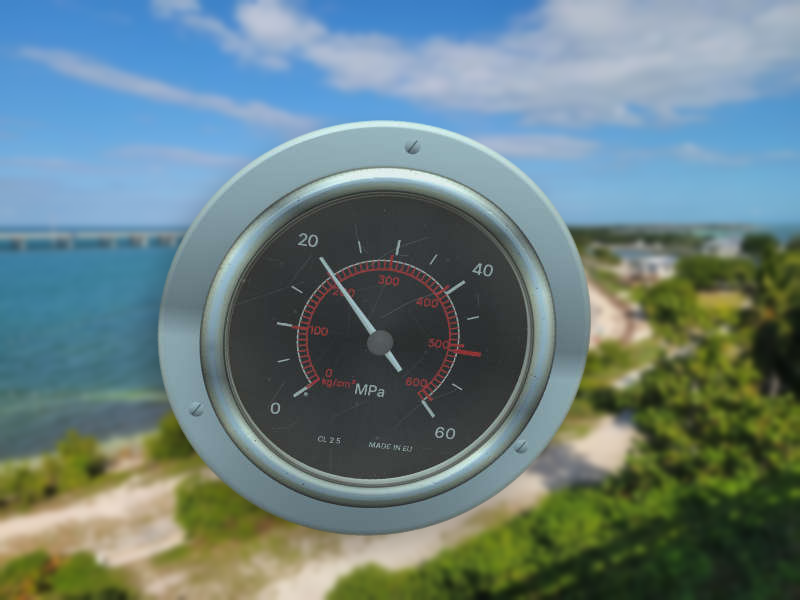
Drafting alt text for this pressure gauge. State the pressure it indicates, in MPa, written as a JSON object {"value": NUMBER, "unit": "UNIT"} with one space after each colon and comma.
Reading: {"value": 20, "unit": "MPa"}
